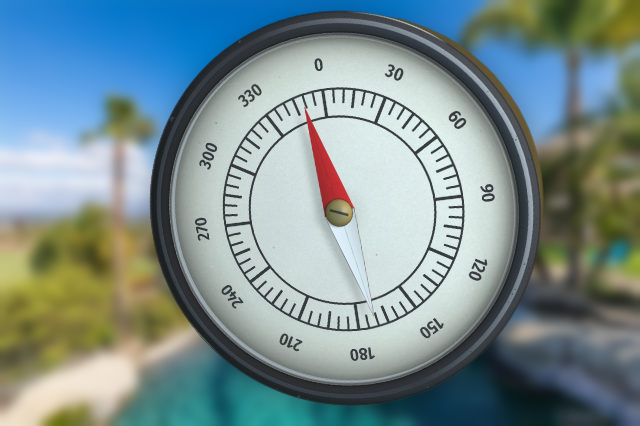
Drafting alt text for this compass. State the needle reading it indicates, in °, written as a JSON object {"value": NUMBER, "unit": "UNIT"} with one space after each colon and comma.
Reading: {"value": 350, "unit": "°"}
